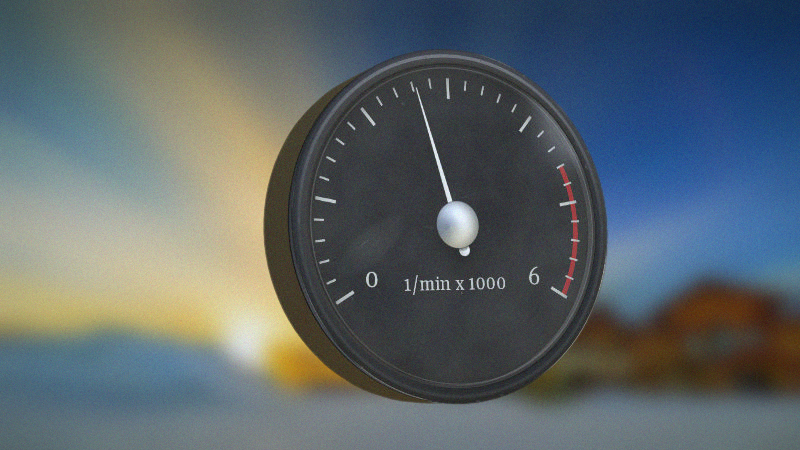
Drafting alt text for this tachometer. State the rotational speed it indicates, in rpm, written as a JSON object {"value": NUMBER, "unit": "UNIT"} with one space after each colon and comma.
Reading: {"value": 2600, "unit": "rpm"}
